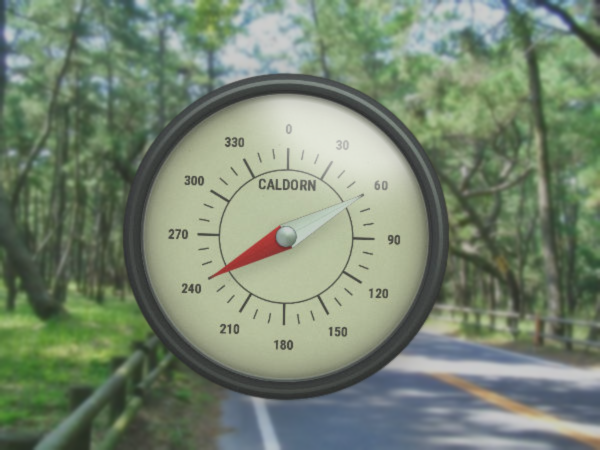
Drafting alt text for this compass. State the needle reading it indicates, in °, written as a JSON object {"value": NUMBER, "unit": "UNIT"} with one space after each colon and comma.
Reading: {"value": 240, "unit": "°"}
